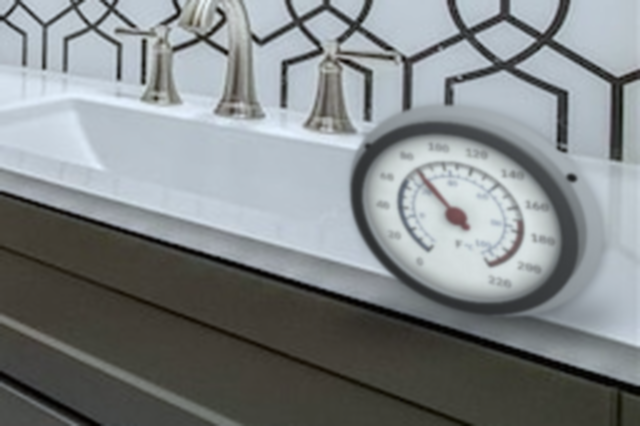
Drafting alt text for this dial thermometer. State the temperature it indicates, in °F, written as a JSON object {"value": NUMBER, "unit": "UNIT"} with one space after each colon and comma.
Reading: {"value": 80, "unit": "°F"}
